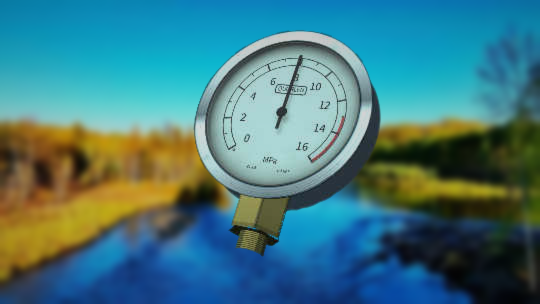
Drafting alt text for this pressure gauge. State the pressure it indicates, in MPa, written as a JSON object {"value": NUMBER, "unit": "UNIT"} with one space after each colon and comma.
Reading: {"value": 8, "unit": "MPa"}
